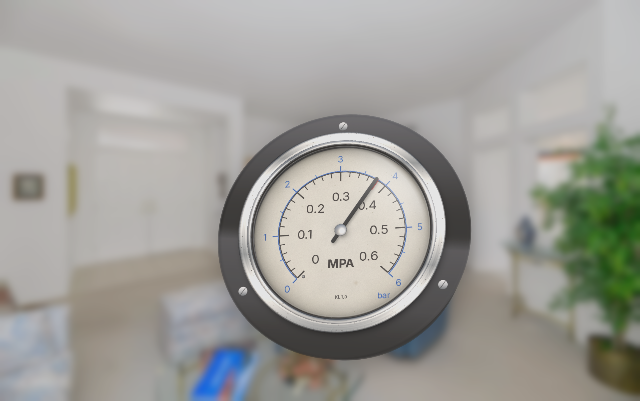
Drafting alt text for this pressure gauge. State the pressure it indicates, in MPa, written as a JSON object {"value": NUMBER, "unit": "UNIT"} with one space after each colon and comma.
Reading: {"value": 0.38, "unit": "MPa"}
